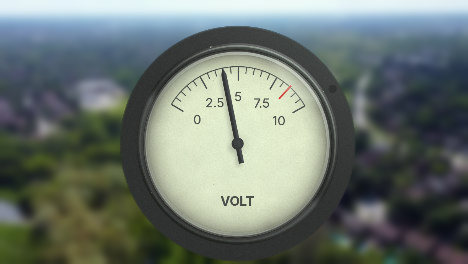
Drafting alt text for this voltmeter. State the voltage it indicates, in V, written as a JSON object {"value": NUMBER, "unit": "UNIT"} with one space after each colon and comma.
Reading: {"value": 4, "unit": "V"}
